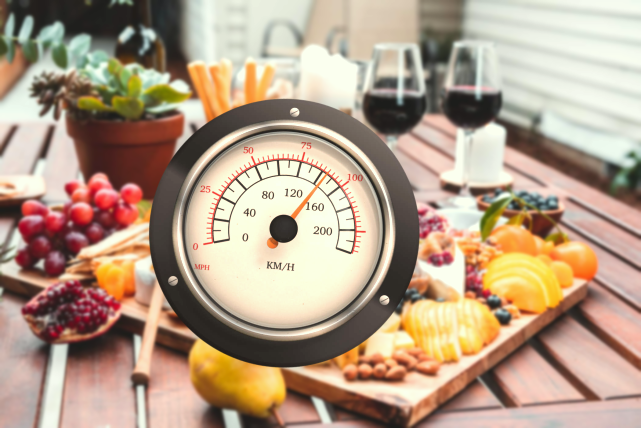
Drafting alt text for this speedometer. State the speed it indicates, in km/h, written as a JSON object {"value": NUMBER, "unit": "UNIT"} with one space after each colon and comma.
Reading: {"value": 145, "unit": "km/h"}
